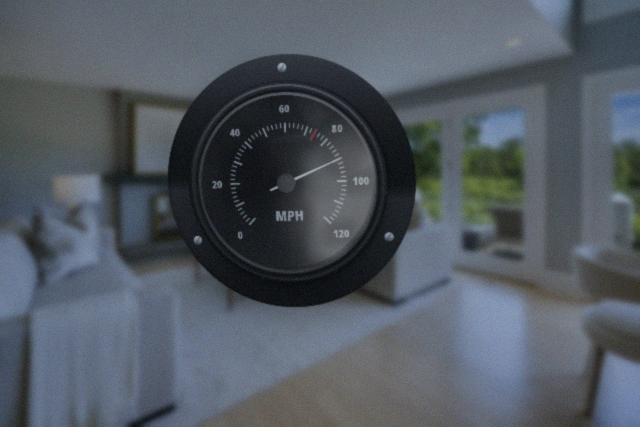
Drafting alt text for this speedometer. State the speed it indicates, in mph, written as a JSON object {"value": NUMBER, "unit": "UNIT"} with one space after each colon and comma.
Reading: {"value": 90, "unit": "mph"}
